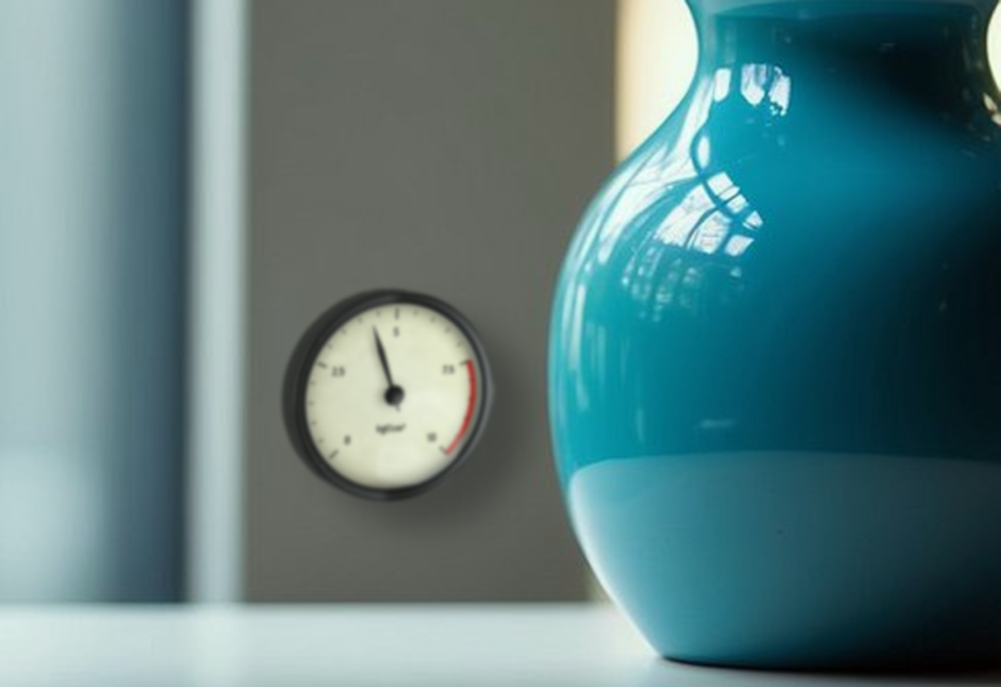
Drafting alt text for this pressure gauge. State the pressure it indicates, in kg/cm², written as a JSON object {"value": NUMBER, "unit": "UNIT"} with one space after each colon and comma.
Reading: {"value": 4.25, "unit": "kg/cm²"}
